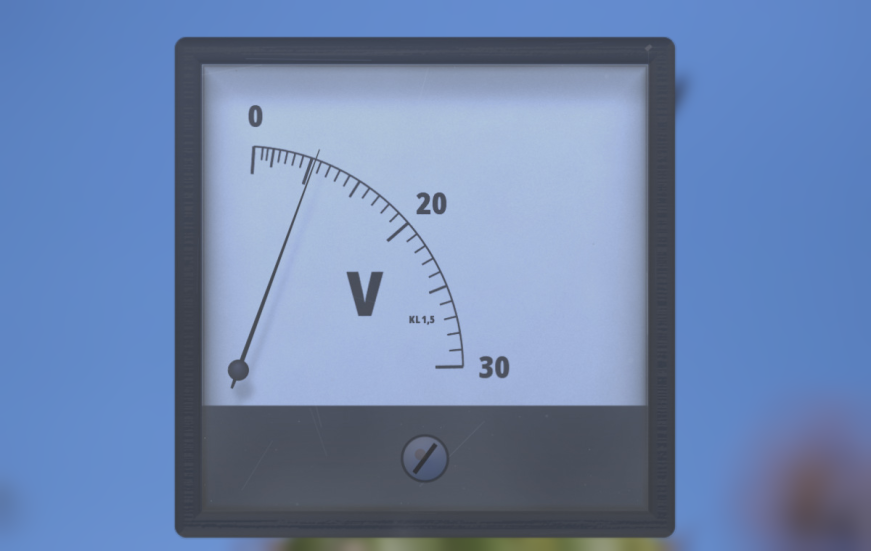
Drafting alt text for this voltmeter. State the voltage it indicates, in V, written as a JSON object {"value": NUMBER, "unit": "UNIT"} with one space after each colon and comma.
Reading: {"value": 10.5, "unit": "V"}
